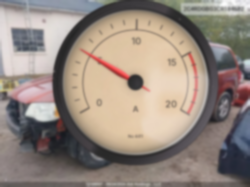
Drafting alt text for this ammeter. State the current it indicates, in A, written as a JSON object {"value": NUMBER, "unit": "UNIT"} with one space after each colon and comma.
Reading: {"value": 5, "unit": "A"}
